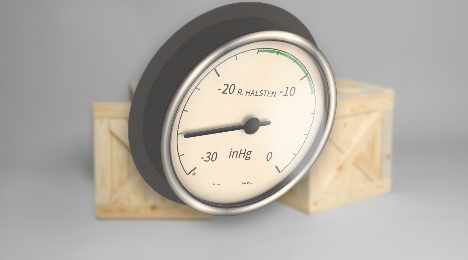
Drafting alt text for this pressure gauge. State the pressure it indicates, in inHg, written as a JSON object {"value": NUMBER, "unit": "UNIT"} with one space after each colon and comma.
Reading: {"value": -26, "unit": "inHg"}
